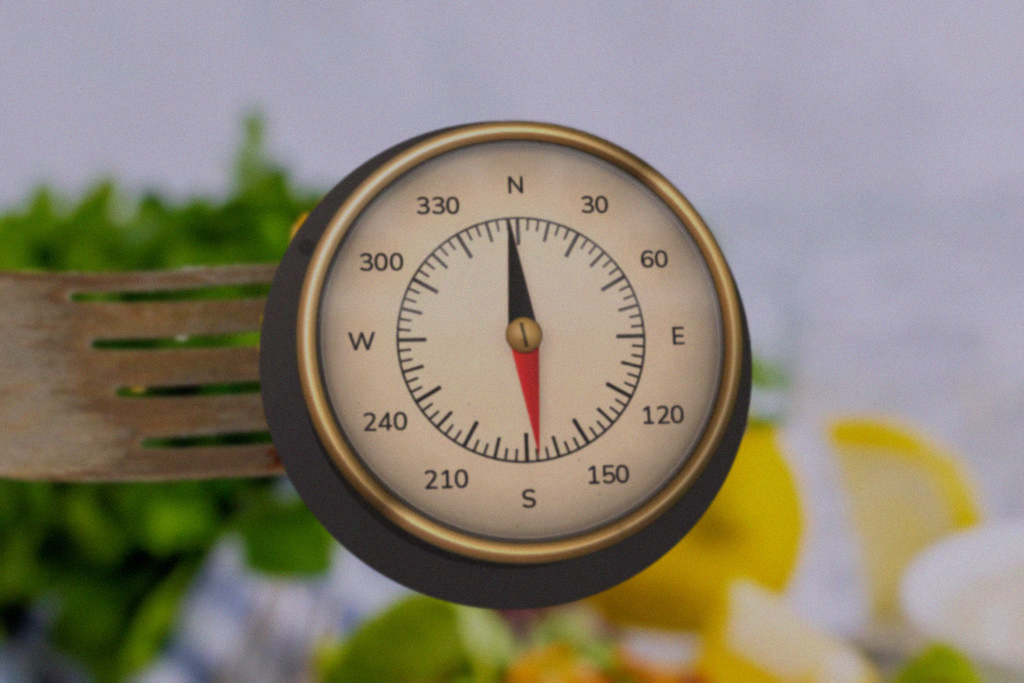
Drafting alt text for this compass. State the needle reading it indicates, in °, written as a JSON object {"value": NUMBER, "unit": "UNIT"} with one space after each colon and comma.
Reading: {"value": 175, "unit": "°"}
